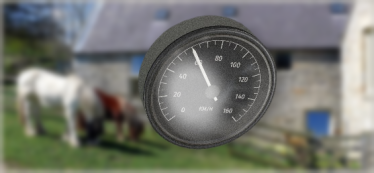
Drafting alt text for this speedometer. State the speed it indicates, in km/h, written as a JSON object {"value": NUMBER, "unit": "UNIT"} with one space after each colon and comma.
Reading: {"value": 60, "unit": "km/h"}
